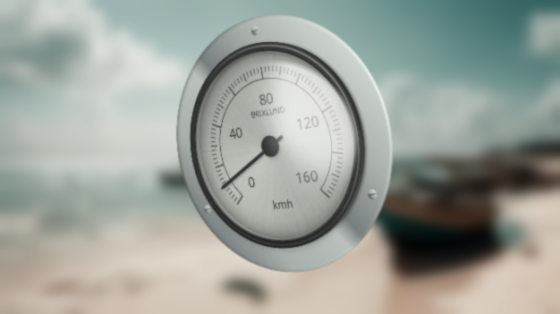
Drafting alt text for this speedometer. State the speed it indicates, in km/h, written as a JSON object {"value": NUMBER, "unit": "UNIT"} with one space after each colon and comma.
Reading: {"value": 10, "unit": "km/h"}
